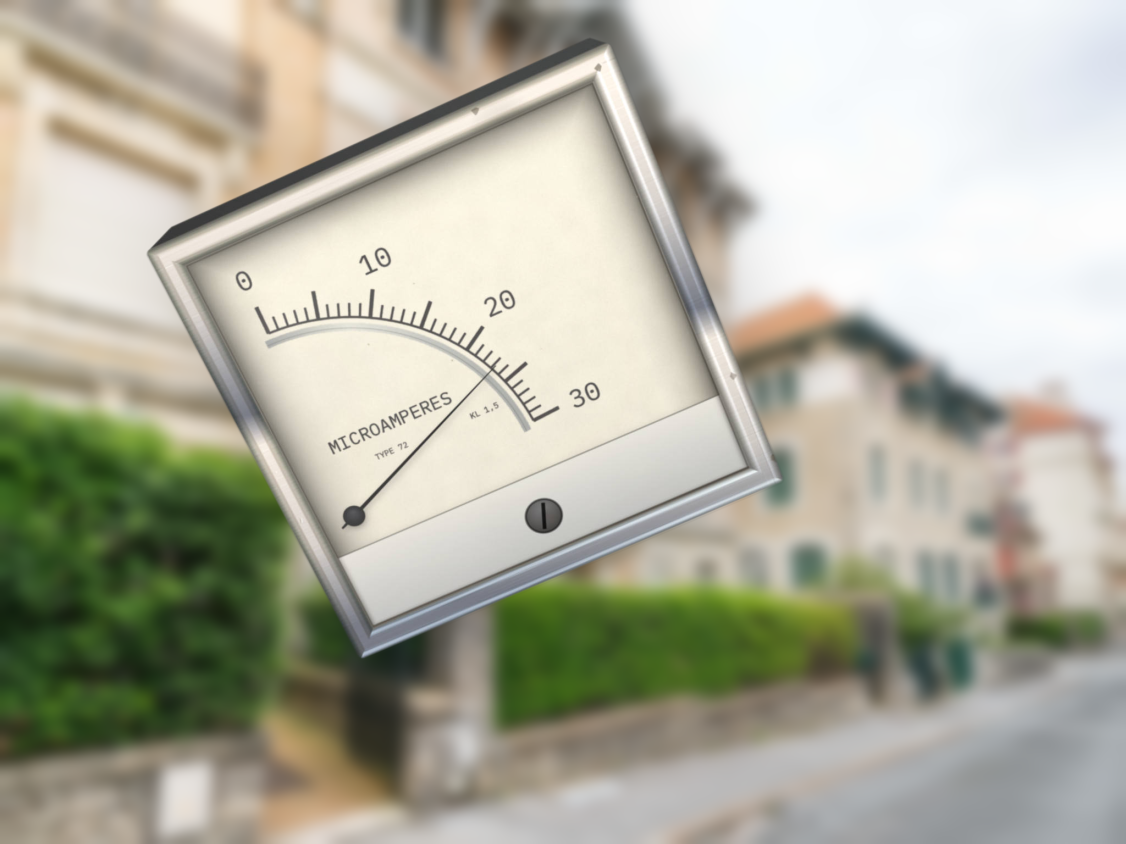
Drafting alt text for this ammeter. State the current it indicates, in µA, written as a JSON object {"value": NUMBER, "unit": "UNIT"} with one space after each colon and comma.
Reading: {"value": 23, "unit": "µA"}
